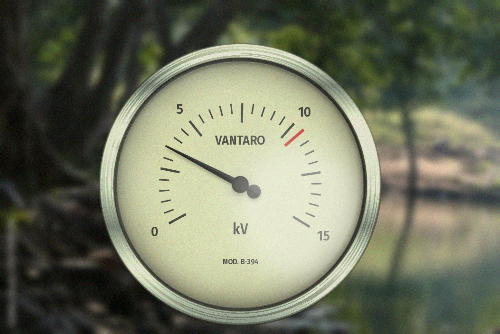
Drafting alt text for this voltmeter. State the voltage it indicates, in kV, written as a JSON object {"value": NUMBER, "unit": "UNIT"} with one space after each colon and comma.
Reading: {"value": 3.5, "unit": "kV"}
